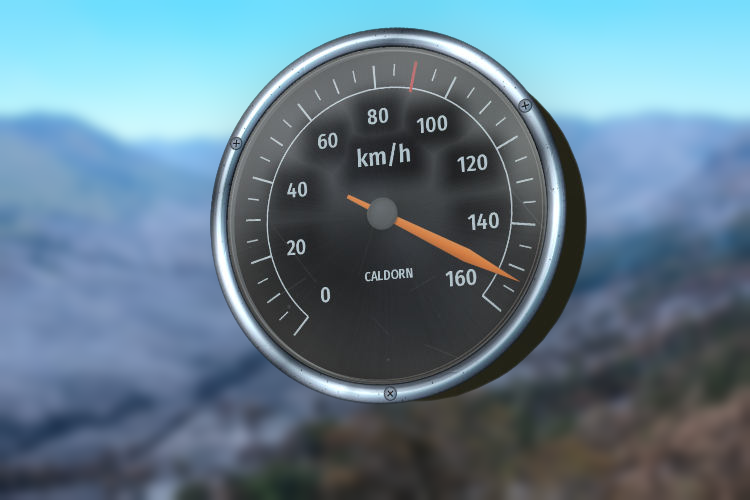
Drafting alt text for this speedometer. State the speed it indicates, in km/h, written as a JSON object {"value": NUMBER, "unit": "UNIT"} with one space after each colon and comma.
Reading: {"value": 152.5, "unit": "km/h"}
